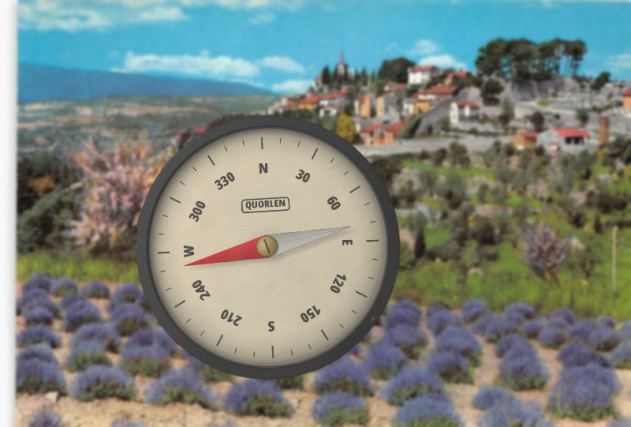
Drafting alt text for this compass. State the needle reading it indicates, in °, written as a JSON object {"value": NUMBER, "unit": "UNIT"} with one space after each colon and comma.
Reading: {"value": 260, "unit": "°"}
